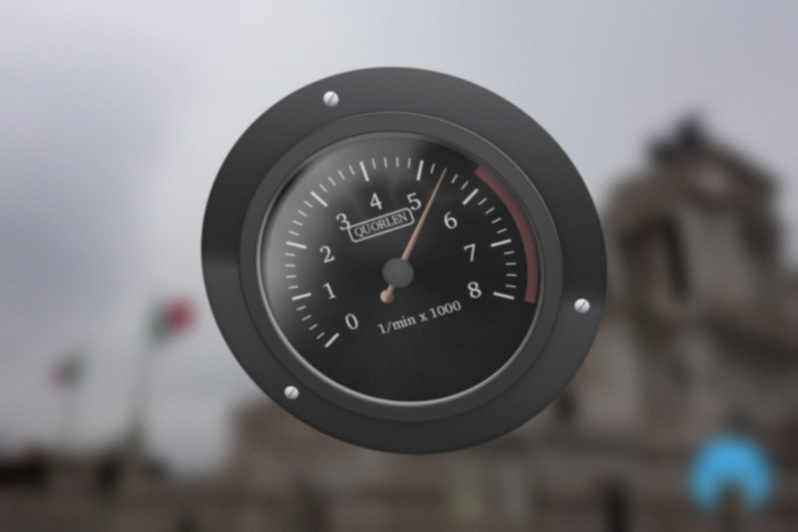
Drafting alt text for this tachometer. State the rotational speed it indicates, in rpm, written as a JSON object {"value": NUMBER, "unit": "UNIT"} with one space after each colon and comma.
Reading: {"value": 5400, "unit": "rpm"}
